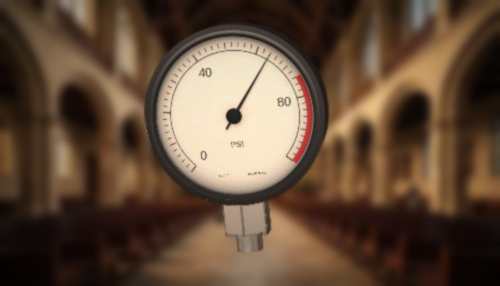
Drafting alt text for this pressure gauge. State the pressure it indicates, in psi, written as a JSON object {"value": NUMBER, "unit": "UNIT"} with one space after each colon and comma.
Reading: {"value": 64, "unit": "psi"}
